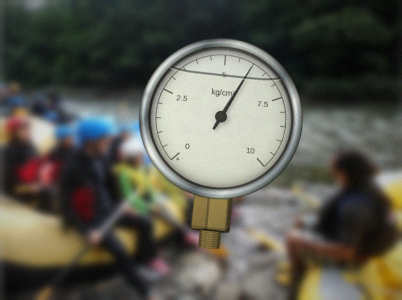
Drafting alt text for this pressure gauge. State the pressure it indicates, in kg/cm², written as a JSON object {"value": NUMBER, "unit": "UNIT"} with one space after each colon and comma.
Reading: {"value": 6, "unit": "kg/cm²"}
